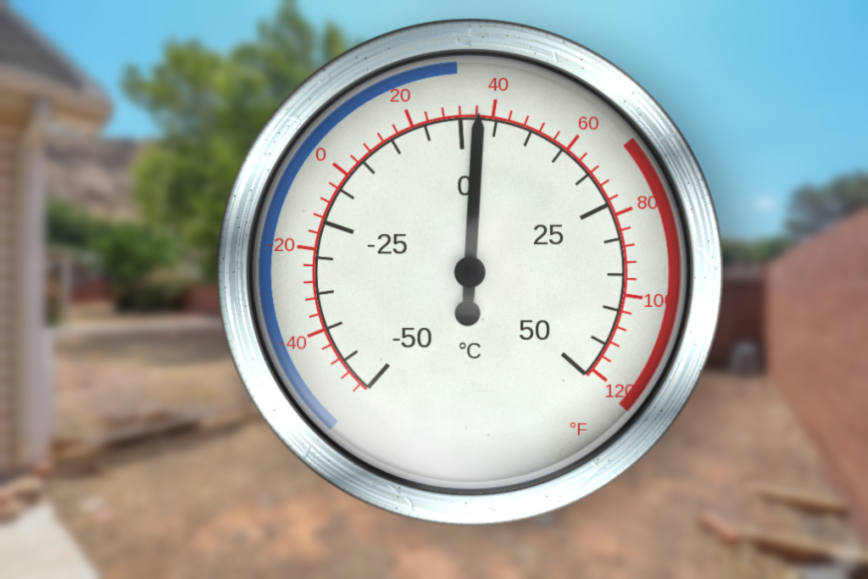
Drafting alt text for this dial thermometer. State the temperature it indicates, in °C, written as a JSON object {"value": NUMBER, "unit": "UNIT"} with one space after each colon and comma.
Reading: {"value": 2.5, "unit": "°C"}
